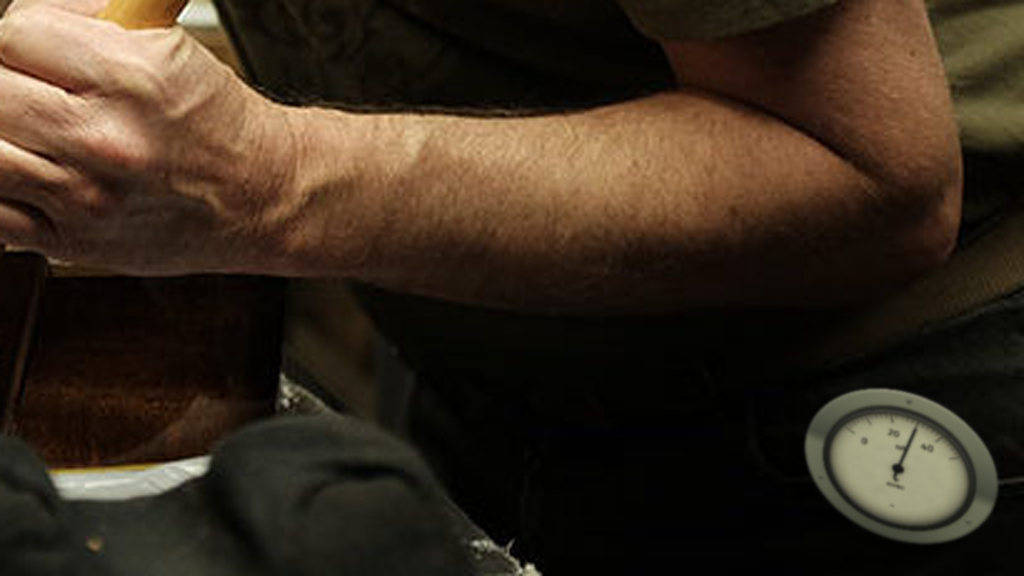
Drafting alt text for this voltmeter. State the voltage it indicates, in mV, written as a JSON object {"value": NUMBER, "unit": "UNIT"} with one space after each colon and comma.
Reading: {"value": 30, "unit": "mV"}
